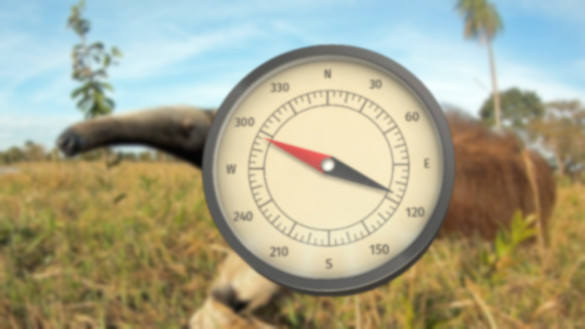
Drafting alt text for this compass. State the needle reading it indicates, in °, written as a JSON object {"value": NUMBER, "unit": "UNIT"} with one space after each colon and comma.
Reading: {"value": 295, "unit": "°"}
